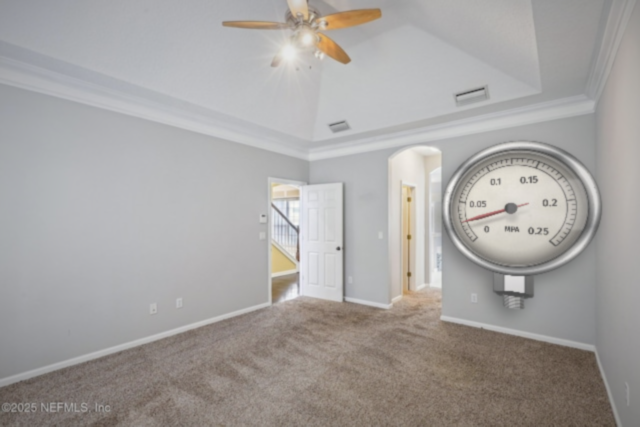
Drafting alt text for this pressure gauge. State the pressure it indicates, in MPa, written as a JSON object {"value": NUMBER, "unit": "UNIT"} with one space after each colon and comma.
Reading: {"value": 0.025, "unit": "MPa"}
